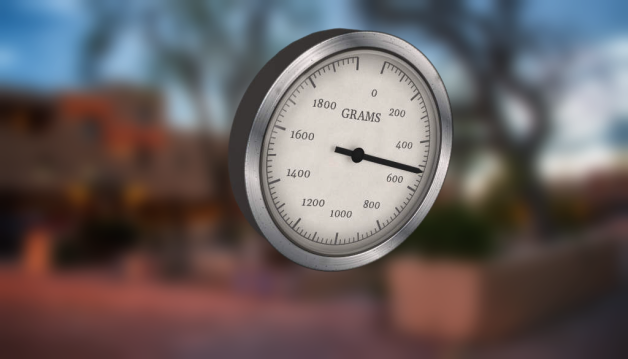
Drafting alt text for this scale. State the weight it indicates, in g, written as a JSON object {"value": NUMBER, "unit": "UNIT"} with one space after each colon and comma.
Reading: {"value": 520, "unit": "g"}
